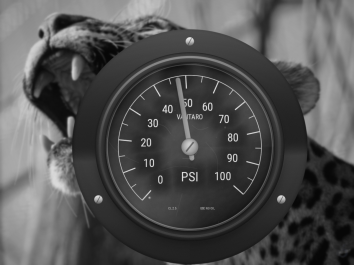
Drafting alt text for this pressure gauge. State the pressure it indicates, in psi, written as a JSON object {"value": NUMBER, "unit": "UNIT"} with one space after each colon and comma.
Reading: {"value": 47.5, "unit": "psi"}
